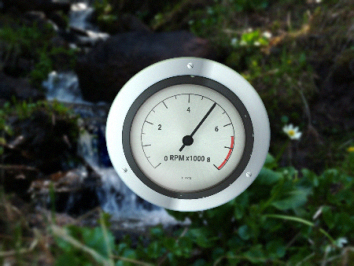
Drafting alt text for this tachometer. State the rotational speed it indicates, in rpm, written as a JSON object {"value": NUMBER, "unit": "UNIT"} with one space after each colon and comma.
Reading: {"value": 5000, "unit": "rpm"}
